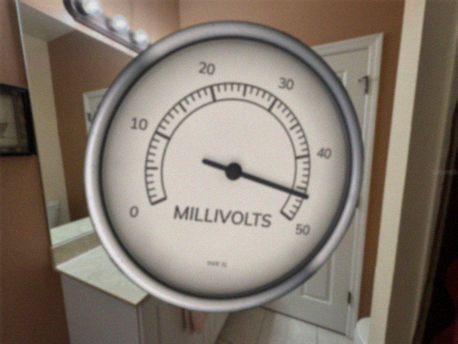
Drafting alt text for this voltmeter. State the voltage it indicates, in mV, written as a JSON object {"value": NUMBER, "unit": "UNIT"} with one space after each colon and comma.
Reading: {"value": 46, "unit": "mV"}
